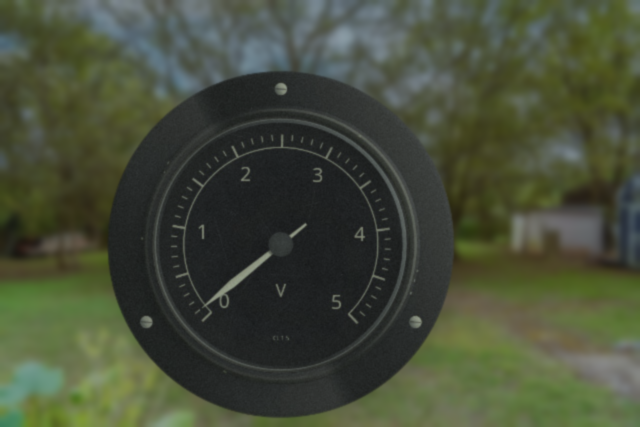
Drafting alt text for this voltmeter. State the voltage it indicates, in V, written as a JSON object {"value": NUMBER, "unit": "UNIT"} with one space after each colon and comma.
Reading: {"value": 0.1, "unit": "V"}
